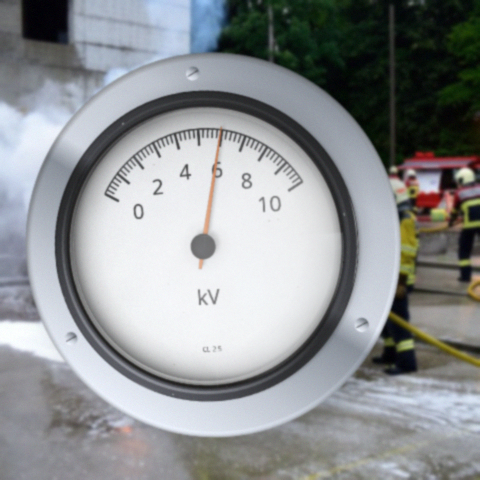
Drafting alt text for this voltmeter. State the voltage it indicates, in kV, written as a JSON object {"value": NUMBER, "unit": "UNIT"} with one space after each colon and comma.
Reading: {"value": 6, "unit": "kV"}
